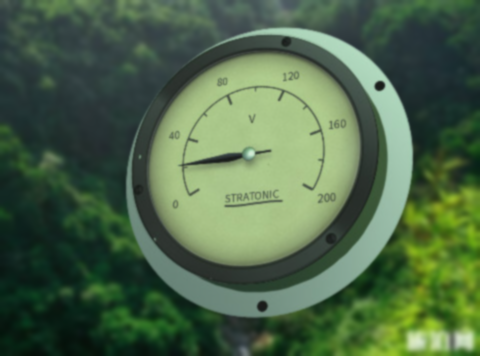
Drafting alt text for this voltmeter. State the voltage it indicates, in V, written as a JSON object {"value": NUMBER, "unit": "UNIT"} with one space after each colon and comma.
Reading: {"value": 20, "unit": "V"}
